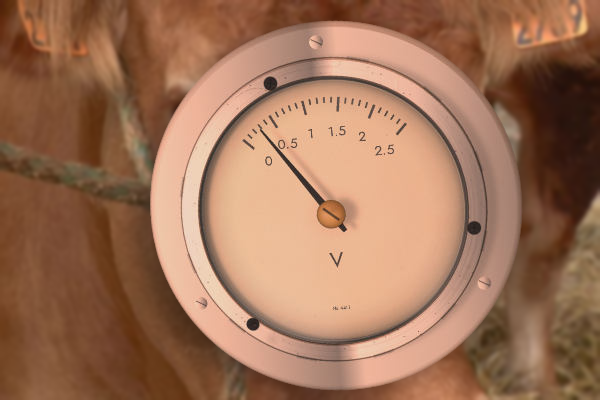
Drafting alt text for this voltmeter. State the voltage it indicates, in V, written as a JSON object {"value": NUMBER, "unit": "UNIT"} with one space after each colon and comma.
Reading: {"value": 0.3, "unit": "V"}
